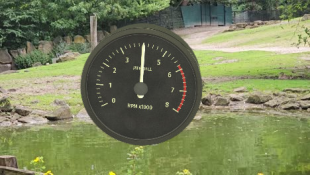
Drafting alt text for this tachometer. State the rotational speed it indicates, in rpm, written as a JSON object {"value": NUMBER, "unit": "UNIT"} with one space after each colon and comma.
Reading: {"value": 4000, "unit": "rpm"}
